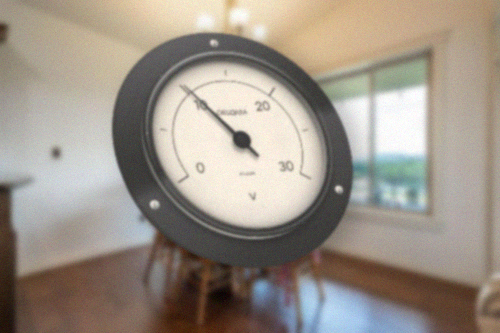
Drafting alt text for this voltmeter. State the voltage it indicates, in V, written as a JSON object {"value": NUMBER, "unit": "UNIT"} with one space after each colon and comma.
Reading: {"value": 10, "unit": "V"}
